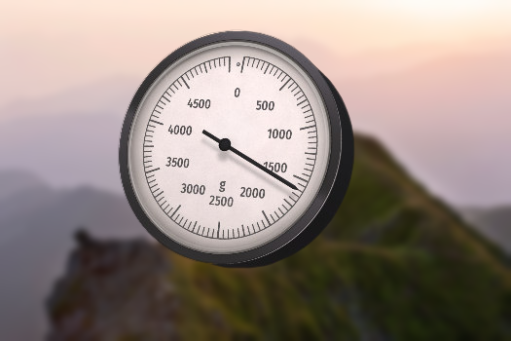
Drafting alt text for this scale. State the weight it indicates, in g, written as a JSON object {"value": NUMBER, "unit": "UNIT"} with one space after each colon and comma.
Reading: {"value": 1600, "unit": "g"}
